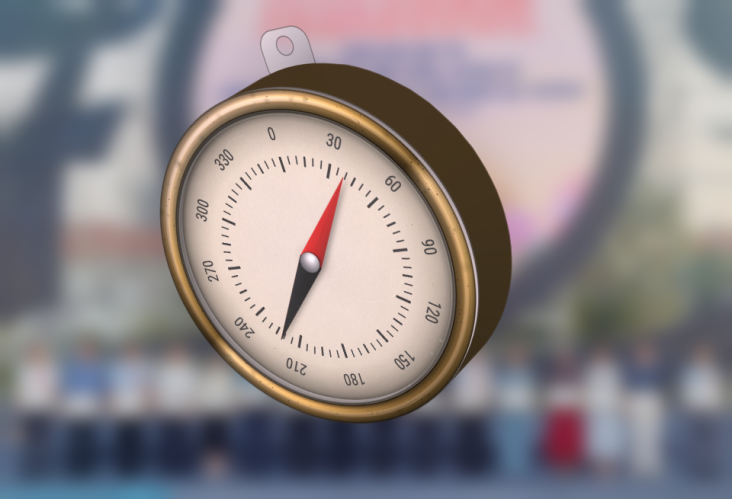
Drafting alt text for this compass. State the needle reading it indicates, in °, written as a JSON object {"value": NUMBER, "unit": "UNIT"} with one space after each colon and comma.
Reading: {"value": 40, "unit": "°"}
